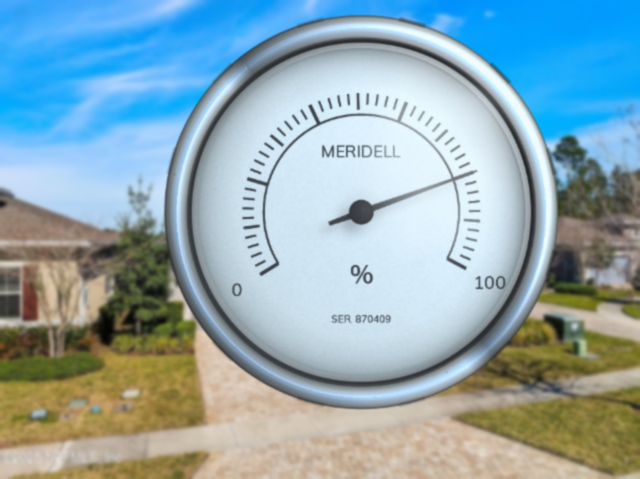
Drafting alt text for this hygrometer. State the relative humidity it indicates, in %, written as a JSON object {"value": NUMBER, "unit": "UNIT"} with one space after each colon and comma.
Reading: {"value": 80, "unit": "%"}
